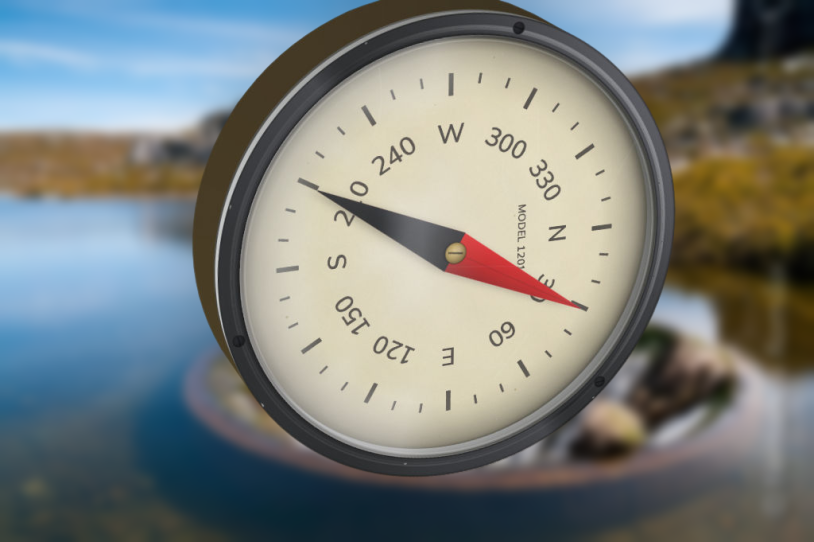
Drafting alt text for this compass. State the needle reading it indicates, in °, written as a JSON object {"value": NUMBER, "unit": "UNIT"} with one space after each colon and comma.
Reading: {"value": 30, "unit": "°"}
